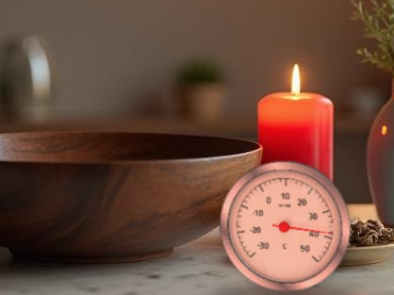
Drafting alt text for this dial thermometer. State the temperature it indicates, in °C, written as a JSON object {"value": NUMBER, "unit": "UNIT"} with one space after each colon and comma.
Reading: {"value": 38, "unit": "°C"}
